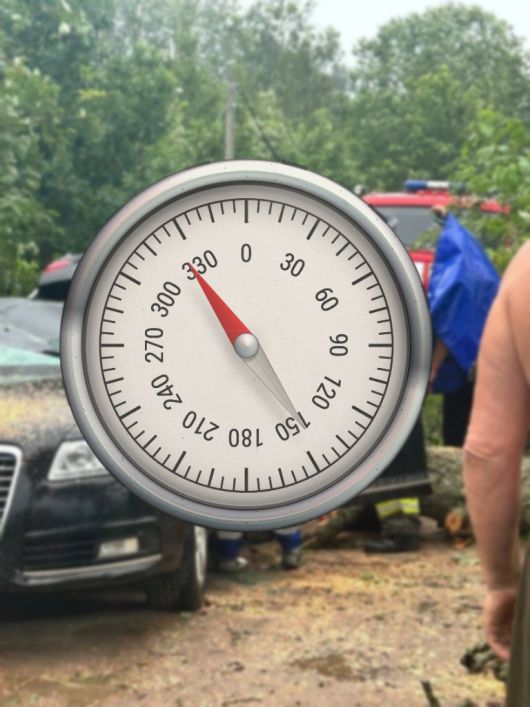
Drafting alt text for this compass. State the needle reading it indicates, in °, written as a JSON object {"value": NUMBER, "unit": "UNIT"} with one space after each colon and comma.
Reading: {"value": 325, "unit": "°"}
